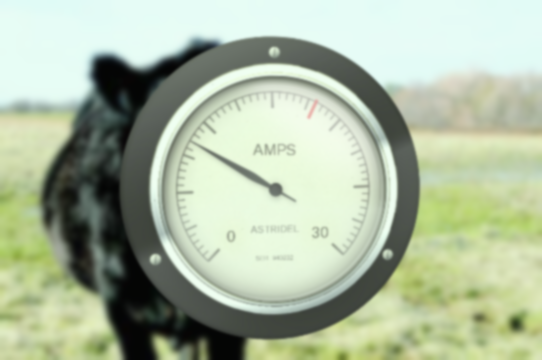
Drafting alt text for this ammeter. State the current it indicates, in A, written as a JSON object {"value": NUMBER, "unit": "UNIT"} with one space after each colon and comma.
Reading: {"value": 8.5, "unit": "A"}
